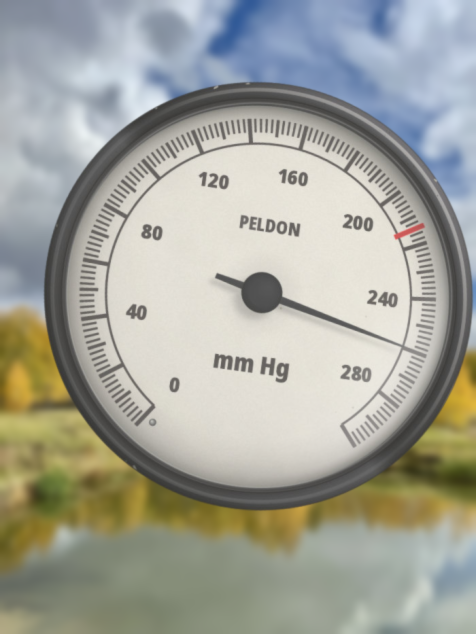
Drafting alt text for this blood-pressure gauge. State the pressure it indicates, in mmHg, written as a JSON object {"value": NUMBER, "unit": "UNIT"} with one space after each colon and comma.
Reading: {"value": 260, "unit": "mmHg"}
